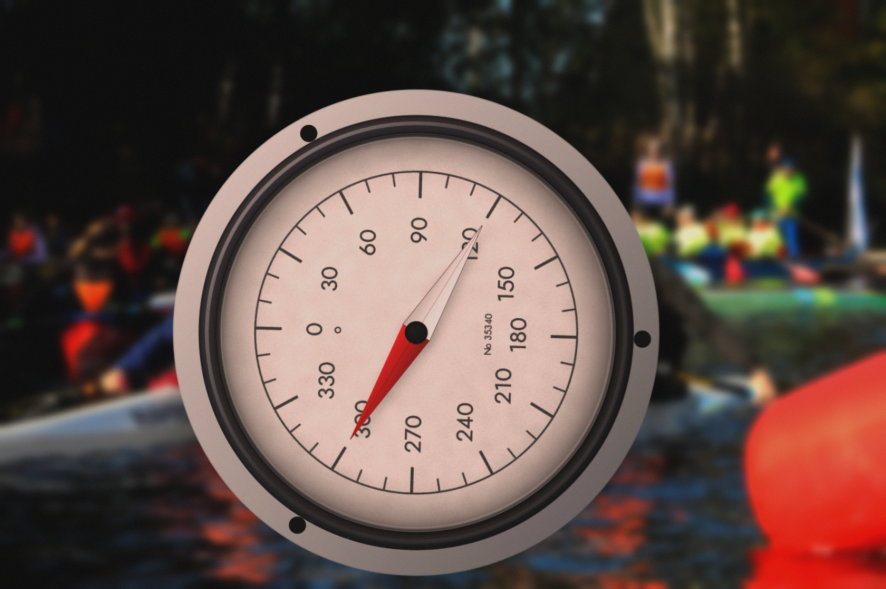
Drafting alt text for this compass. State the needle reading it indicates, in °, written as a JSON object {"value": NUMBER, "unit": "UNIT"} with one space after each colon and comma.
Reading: {"value": 300, "unit": "°"}
